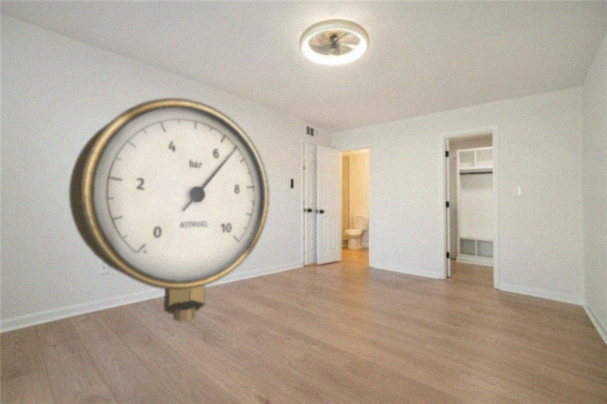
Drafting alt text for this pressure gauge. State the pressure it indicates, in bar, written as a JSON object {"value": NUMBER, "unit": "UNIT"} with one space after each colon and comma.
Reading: {"value": 6.5, "unit": "bar"}
